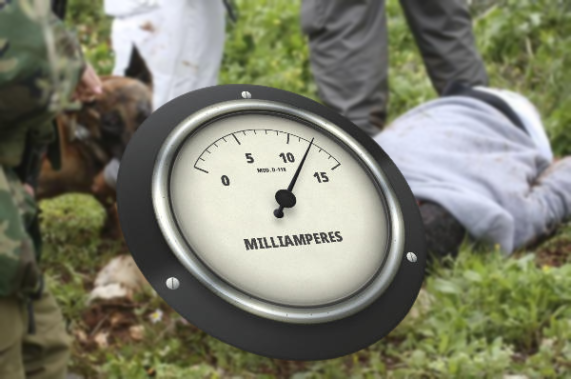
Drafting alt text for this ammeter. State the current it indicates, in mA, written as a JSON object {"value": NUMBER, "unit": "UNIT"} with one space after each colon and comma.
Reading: {"value": 12, "unit": "mA"}
